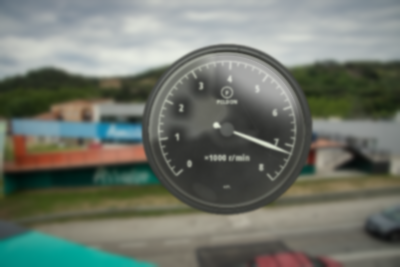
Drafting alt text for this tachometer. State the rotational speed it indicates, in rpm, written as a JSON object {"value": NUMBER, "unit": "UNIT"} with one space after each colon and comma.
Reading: {"value": 7200, "unit": "rpm"}
